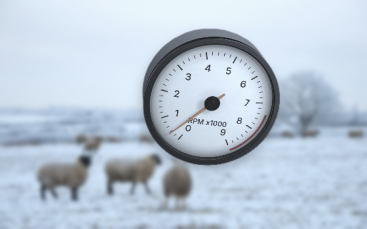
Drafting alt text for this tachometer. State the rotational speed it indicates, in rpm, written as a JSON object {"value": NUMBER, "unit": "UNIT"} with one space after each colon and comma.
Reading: {"value": 400, "unit": "rpm"}
